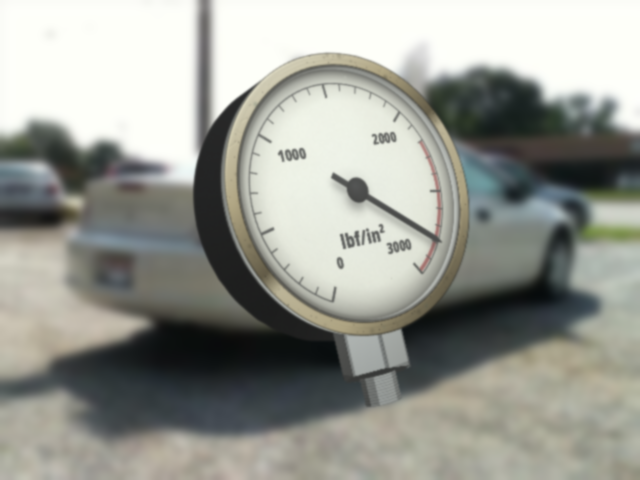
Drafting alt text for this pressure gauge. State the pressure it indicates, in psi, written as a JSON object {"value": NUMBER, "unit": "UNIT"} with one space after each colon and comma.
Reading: {"value": 2800, "unit": "psi"}
